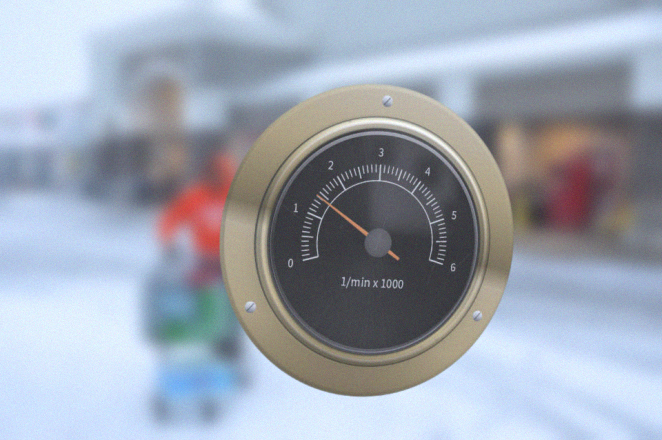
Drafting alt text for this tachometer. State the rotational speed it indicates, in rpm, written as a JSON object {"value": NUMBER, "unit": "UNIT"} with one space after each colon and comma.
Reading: {"value": 1400, "unit": "rpm"}
